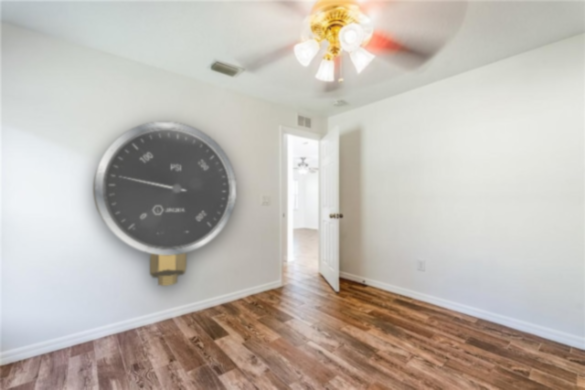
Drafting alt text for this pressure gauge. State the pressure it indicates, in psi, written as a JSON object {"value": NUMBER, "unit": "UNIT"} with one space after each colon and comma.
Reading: {"value": 60, "unit": "psi"}
